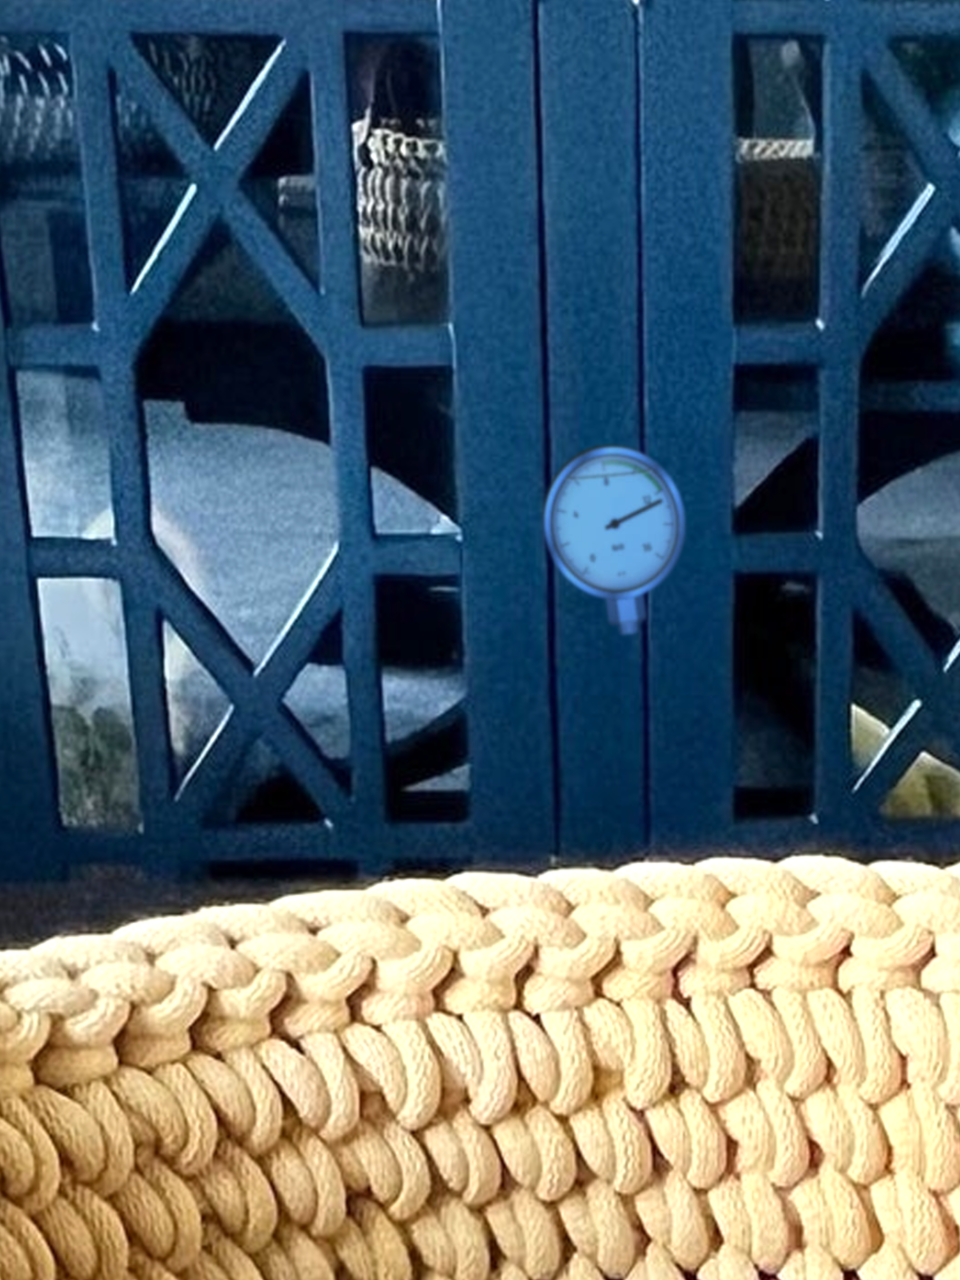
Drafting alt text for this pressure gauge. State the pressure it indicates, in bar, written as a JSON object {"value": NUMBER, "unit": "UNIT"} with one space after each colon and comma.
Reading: {"value": 12.5, "unit": "bar"}
